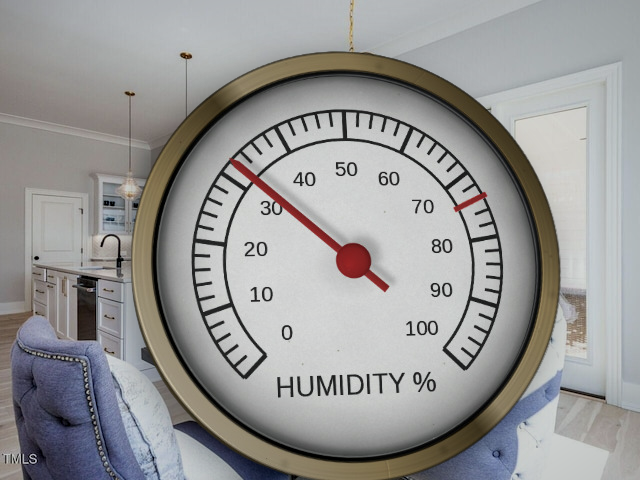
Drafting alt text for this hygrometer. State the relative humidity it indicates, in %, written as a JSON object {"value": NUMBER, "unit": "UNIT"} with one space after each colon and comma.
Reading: {"value": 32, "unit": "%"}
